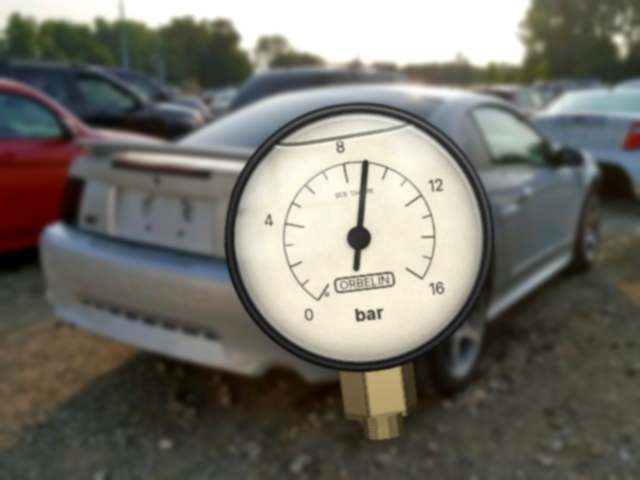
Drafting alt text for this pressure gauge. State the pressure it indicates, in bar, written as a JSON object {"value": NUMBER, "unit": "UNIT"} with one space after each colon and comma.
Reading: {"value": 9, "unit": "bar"}
